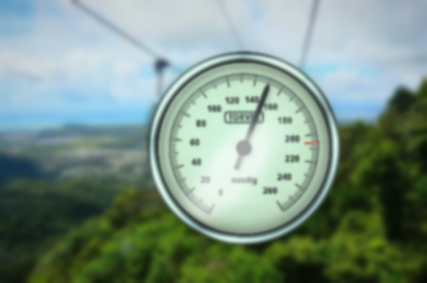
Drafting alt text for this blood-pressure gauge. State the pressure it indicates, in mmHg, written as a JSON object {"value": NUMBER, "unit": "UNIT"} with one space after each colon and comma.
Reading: {"value": 150, "unit": "mmHg"}
